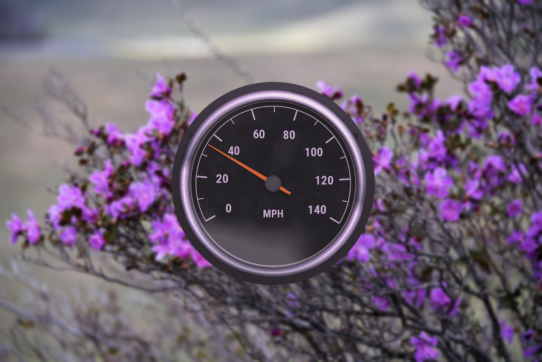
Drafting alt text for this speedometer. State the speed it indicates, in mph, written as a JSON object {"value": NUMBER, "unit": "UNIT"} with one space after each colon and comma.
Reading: {"value": 35, "unit": "mph"}
